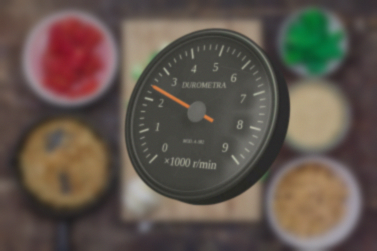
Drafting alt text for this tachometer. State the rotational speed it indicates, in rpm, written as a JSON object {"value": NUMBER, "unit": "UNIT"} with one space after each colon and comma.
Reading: {"value": 2400, "unit": "rpm"}
